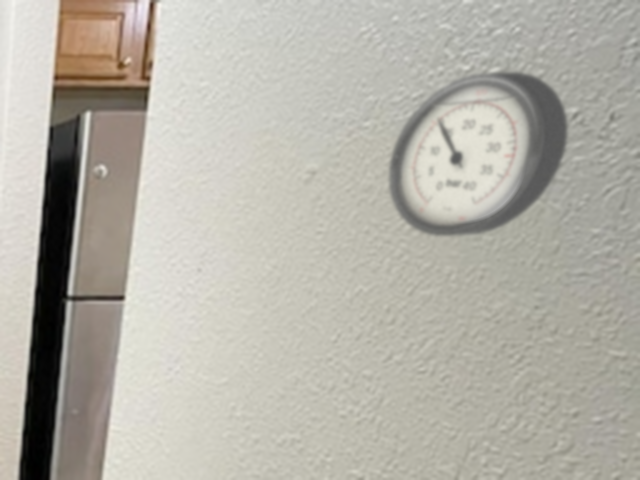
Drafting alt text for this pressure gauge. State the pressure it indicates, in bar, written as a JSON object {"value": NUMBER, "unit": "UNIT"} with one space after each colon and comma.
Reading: {"value": 15, "unit": "bar"}
